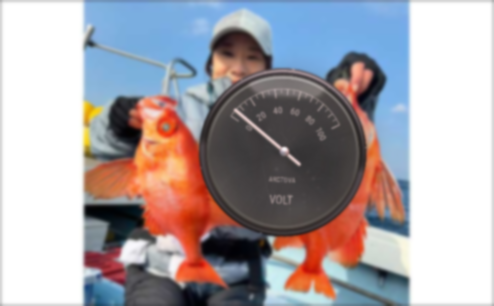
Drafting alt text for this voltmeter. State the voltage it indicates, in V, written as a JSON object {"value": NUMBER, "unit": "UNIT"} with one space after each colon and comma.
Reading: {"value": 5, "unit": "V"}
